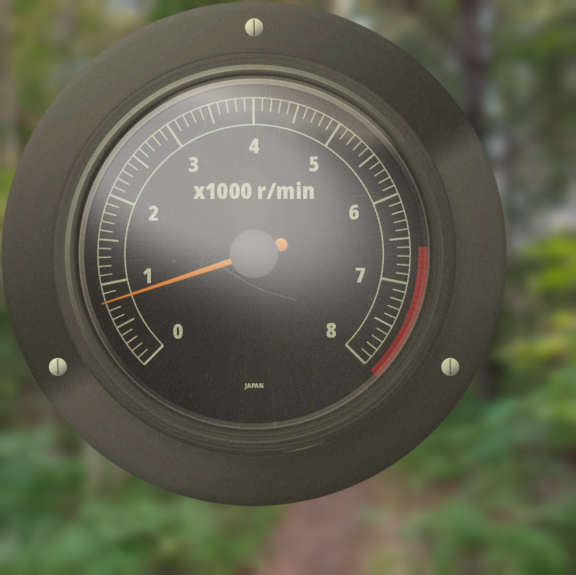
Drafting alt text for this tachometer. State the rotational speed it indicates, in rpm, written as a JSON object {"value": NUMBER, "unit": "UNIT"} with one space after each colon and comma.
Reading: {"value": 800, "unit": "rpm"}
